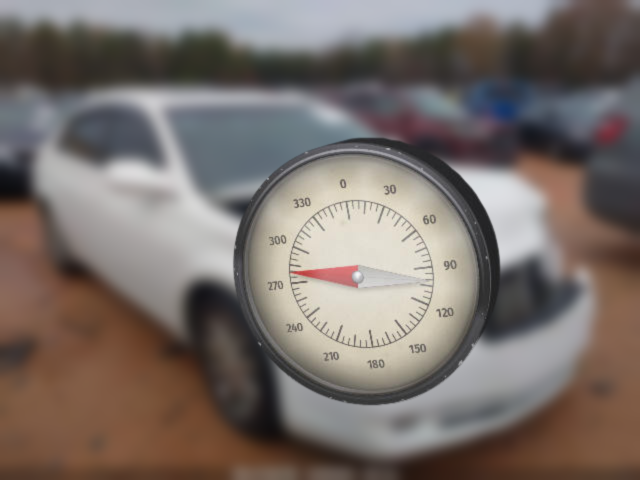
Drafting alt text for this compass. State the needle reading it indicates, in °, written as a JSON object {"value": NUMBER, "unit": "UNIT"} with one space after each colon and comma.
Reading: {"value": 280, "unit": "°"}
